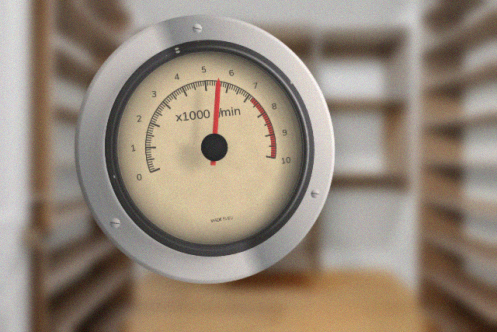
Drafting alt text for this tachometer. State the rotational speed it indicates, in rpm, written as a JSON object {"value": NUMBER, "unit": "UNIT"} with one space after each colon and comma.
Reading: {"value": 5500, "unit": "rpm"}
